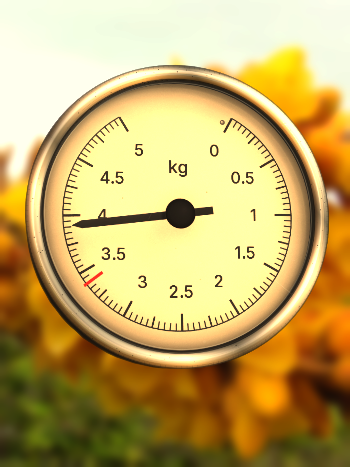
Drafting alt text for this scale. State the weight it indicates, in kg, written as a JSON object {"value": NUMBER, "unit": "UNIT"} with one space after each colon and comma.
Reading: {"value": 3.9, "unit": "kg"}
